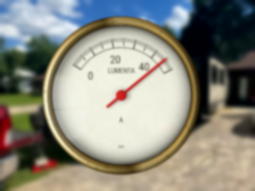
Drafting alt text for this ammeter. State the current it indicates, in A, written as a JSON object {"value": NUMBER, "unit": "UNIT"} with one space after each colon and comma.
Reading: {"value": 45, "unit": "A"}
